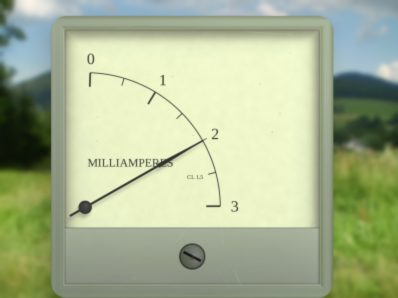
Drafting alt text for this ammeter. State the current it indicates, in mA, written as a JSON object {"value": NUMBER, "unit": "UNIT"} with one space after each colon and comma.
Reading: {"value": 2, "unit": "mA"}
